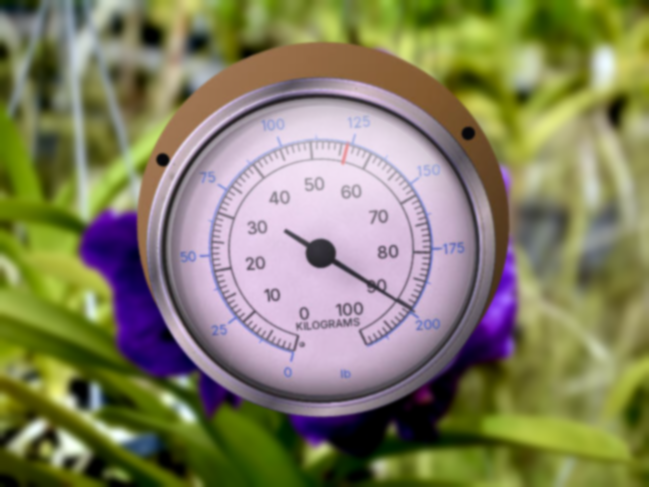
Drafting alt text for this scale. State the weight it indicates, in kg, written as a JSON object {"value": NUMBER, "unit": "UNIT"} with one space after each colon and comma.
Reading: {"value": 90, "unit": "kg"}
